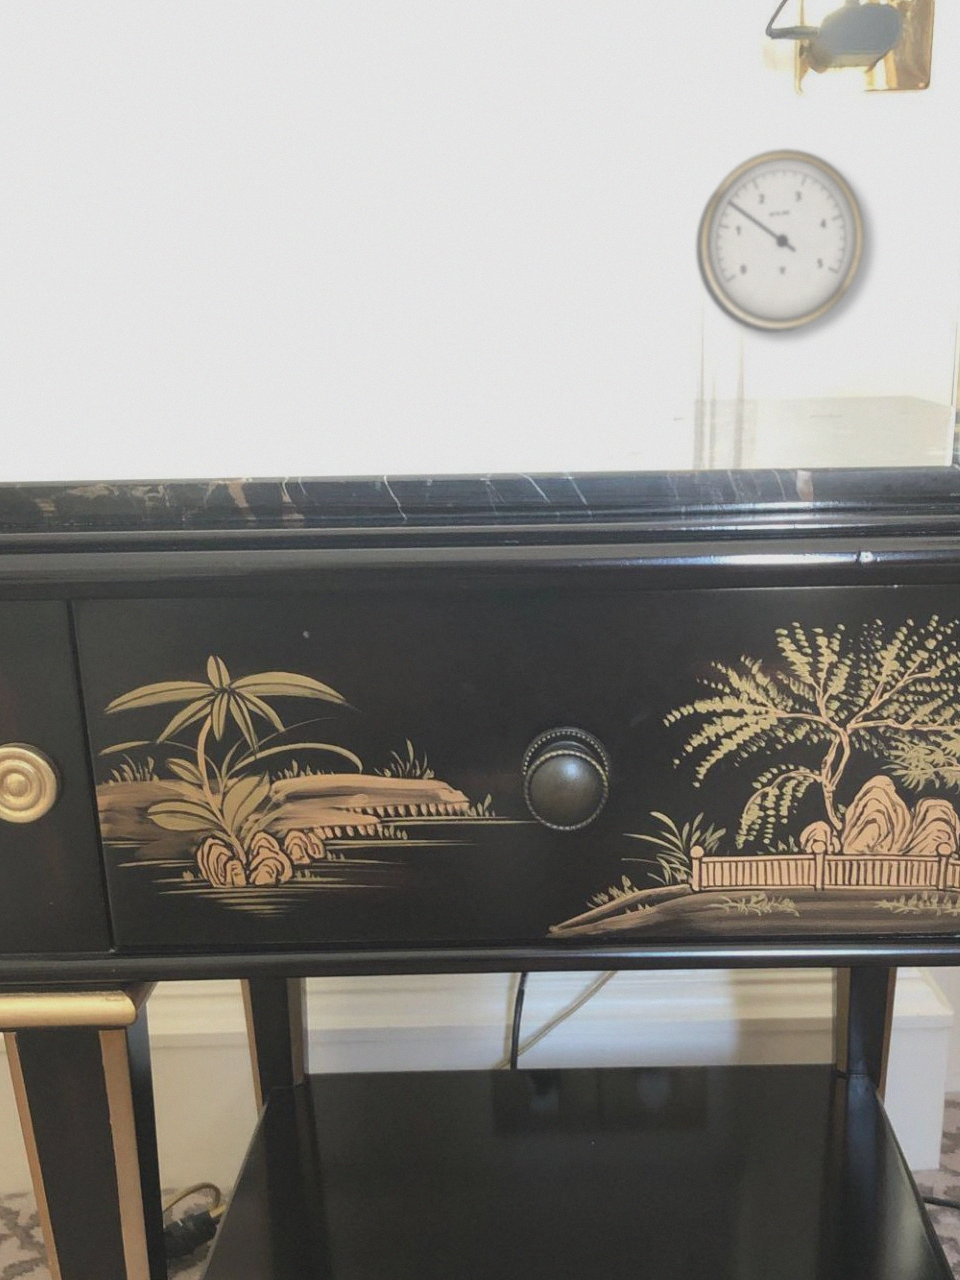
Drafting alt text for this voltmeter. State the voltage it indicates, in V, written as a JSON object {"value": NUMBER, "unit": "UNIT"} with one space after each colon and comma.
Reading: {"value": 1.4, "unit": "V"}
